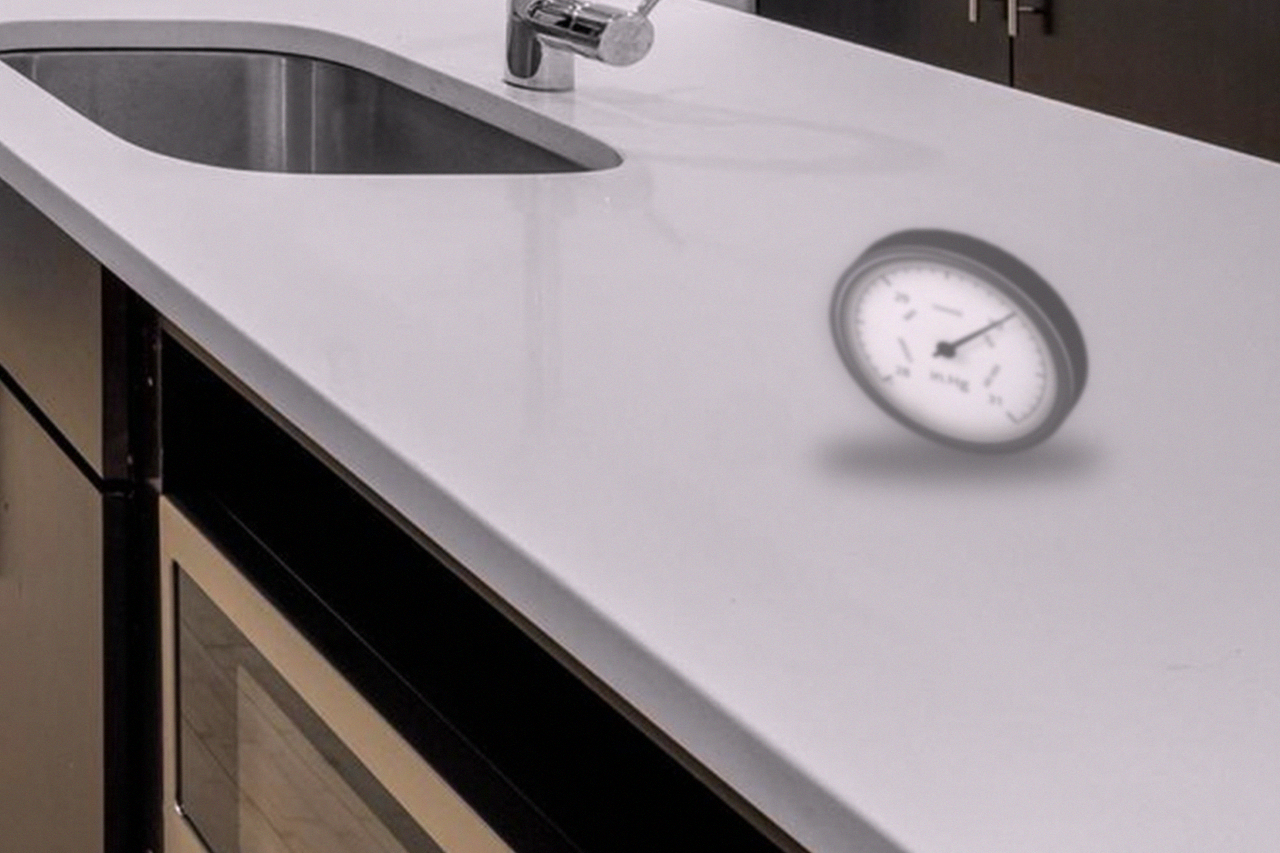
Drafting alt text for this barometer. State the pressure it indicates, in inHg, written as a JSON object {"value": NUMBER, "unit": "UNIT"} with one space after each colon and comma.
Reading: {"value": 30, "unit": "inHg"}
